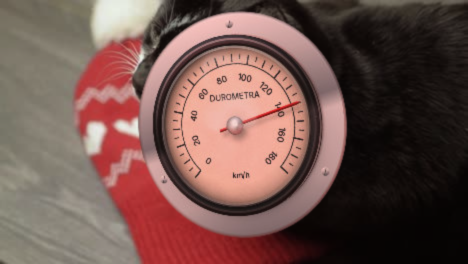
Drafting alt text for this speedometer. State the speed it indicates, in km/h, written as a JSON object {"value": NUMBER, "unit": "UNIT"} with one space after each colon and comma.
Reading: {"value": 140, "unit": "km/h"}
